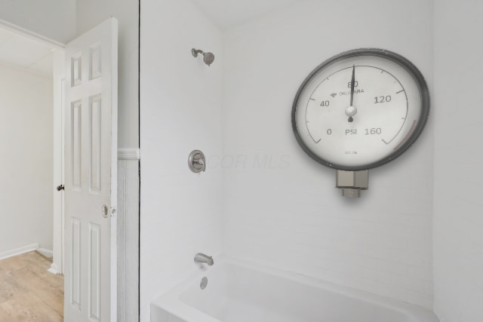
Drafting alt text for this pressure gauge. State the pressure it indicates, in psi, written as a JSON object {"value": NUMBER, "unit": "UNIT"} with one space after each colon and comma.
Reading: {"value": 80, "unit": "psi"}
